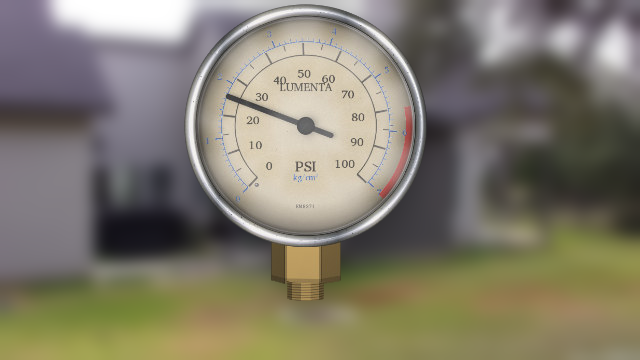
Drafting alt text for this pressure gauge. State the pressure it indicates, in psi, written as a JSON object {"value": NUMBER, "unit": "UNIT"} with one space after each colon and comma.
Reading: {"value": 25, "unit": "psi"}
